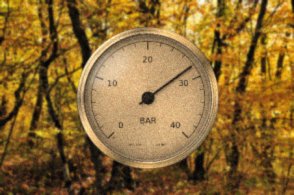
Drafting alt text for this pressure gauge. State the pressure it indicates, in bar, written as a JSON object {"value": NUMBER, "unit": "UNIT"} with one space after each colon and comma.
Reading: {"value": 28, "unit": "bar"}
